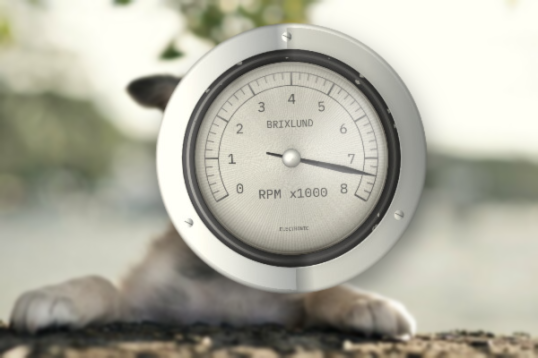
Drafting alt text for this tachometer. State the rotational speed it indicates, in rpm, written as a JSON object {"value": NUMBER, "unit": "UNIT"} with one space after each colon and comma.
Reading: {"value": 7400, "unit": "rpm"}
